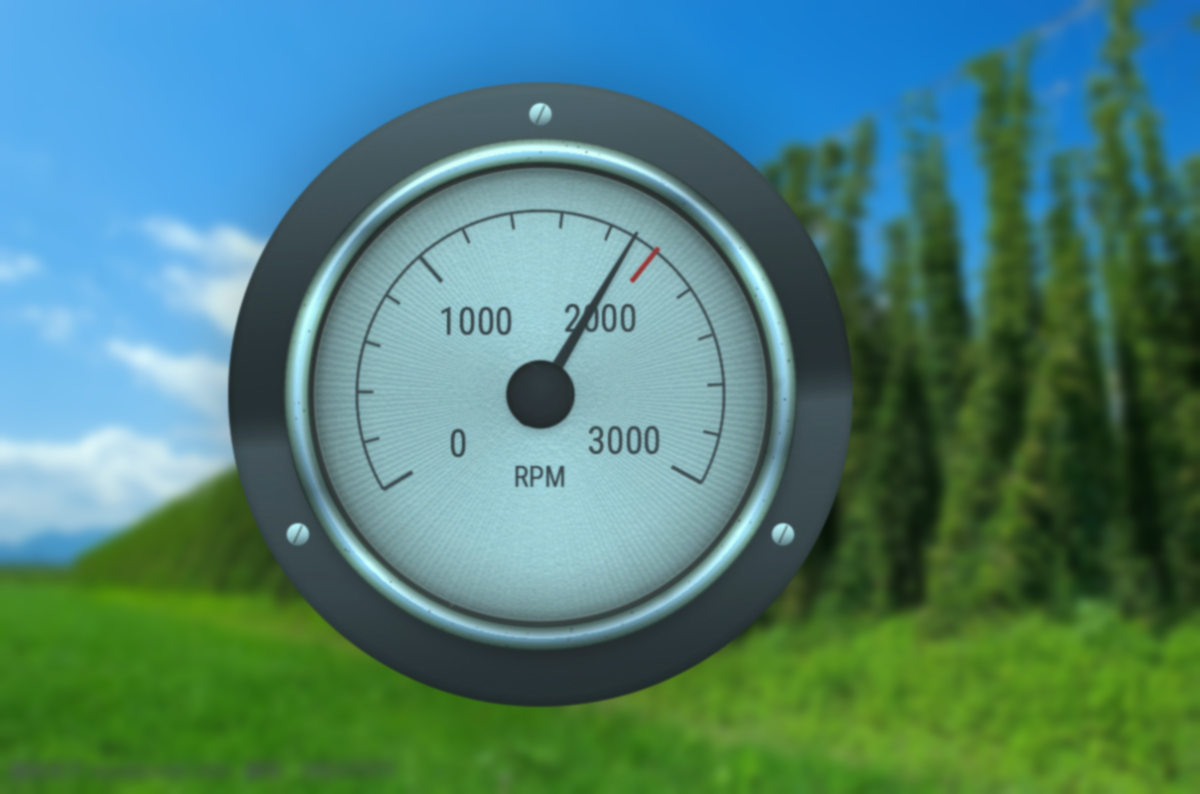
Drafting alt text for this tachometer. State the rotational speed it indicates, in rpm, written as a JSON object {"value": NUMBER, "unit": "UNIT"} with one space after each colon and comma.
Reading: {"value": 1900, "unit": "rpm"}
